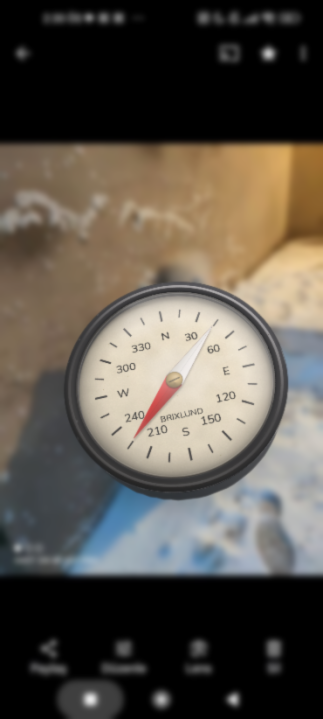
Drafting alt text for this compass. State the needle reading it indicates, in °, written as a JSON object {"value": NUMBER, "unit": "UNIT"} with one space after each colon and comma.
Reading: {"value": 225, "unit": "°"}
